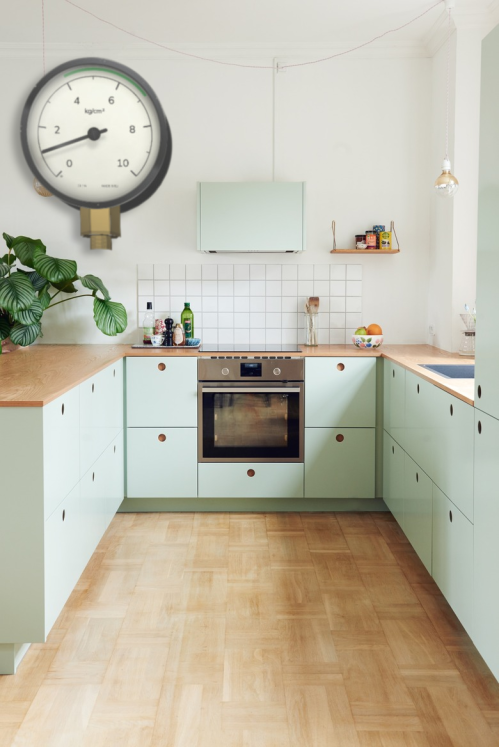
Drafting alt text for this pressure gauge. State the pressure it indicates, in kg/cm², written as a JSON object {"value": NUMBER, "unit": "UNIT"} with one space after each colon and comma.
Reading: {"value": 1, "unit": "kg/cm²"}
